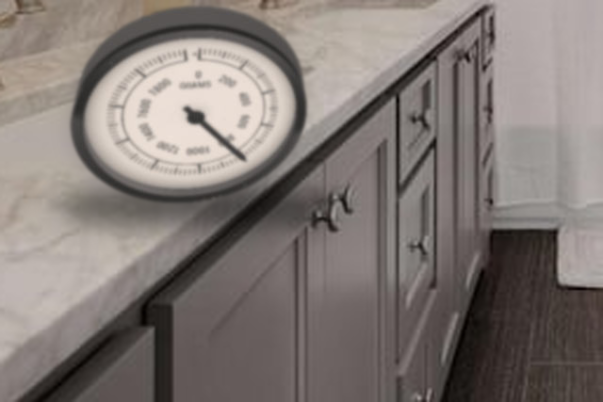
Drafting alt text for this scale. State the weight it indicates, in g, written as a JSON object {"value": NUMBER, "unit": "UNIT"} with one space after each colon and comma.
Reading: {"value": 800, "unit": "g"}
